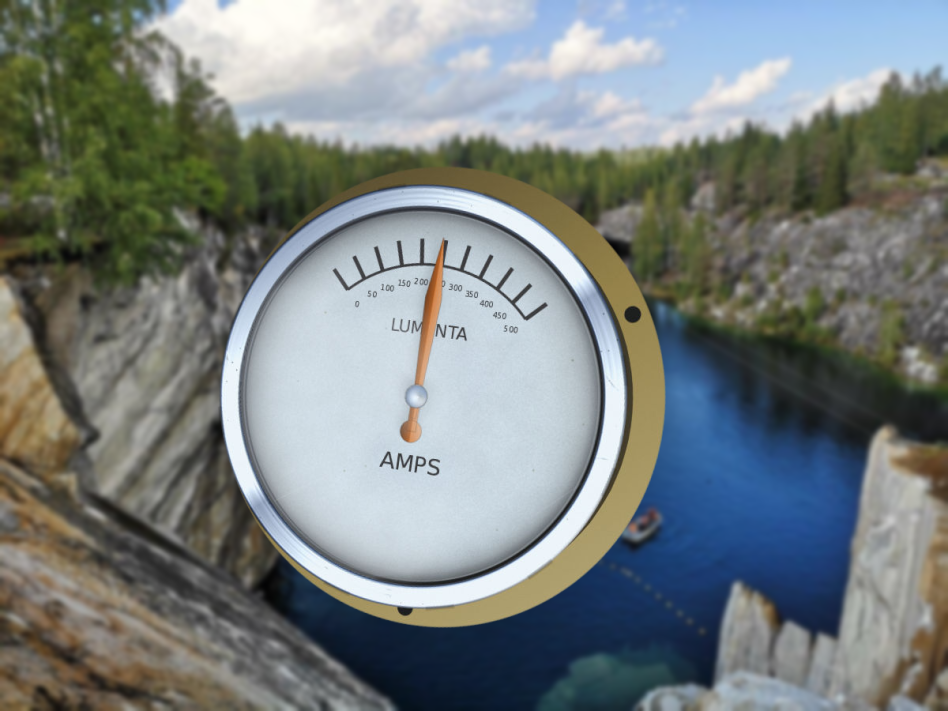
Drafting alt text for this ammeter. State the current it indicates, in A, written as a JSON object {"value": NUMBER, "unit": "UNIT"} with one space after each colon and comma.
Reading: {"value": 250, "unit": "A"}
